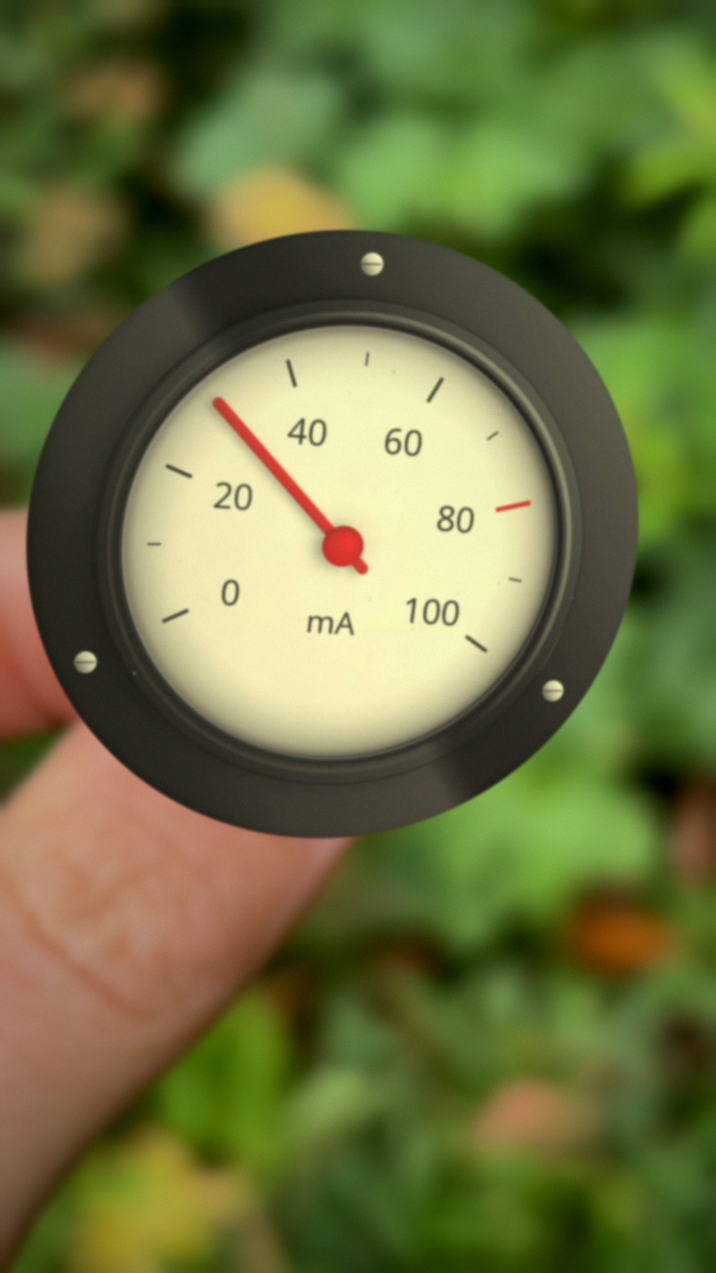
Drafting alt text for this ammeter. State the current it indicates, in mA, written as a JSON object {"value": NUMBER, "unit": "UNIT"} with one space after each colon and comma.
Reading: {"value": 30, "unit": "mA"}
